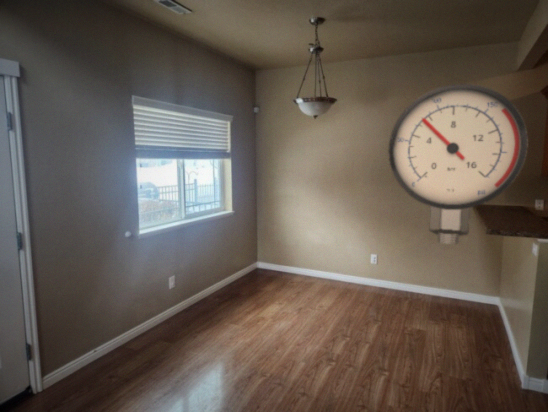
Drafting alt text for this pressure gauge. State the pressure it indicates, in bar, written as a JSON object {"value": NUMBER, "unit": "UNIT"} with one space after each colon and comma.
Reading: {"value": 5.5, "unit": "bar"}
